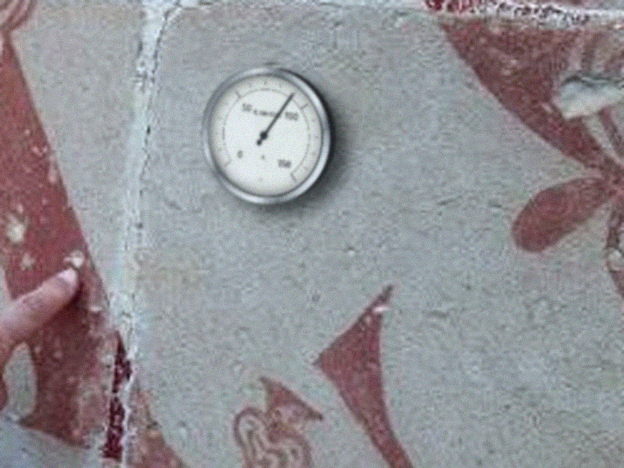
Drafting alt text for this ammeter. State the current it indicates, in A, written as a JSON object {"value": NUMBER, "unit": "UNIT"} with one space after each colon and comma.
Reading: {"value": 90, "unit": "A"}
